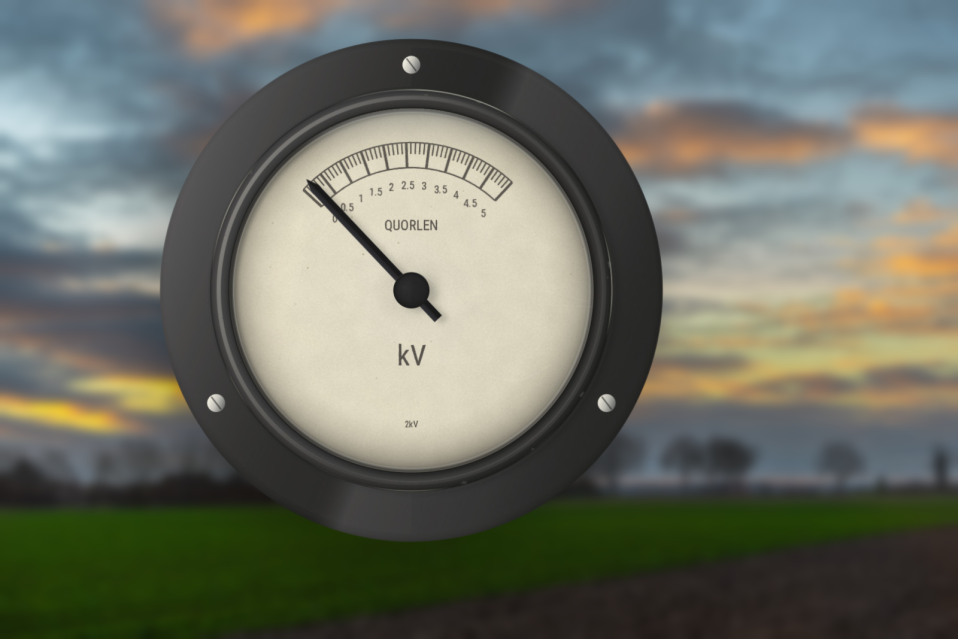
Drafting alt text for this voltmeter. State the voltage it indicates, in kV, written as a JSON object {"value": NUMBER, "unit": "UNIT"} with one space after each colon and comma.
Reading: {"value": 0.2, "unit": "kV"}
